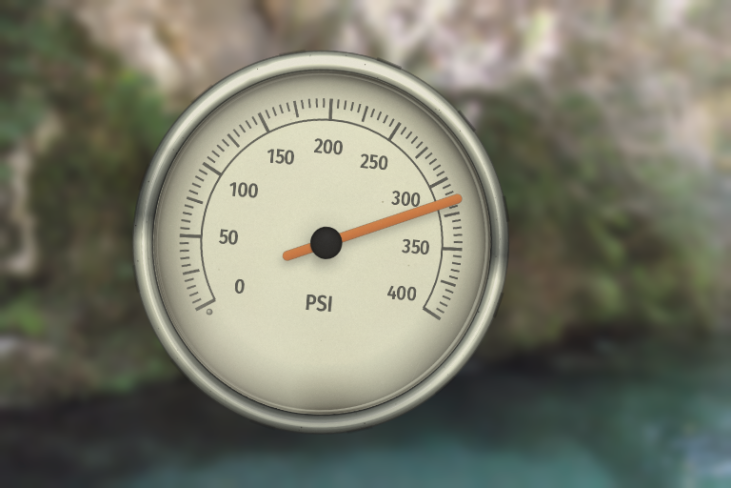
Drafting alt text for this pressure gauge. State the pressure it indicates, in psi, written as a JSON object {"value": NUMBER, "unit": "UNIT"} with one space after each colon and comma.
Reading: {"value": 315, "unit": "psi"}
